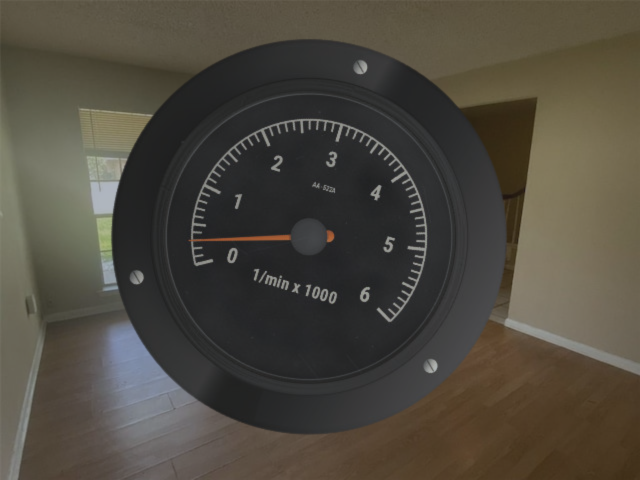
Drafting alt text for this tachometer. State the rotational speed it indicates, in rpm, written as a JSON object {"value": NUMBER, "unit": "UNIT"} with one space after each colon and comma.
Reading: {"value": 300, "unit": "rpm"}
